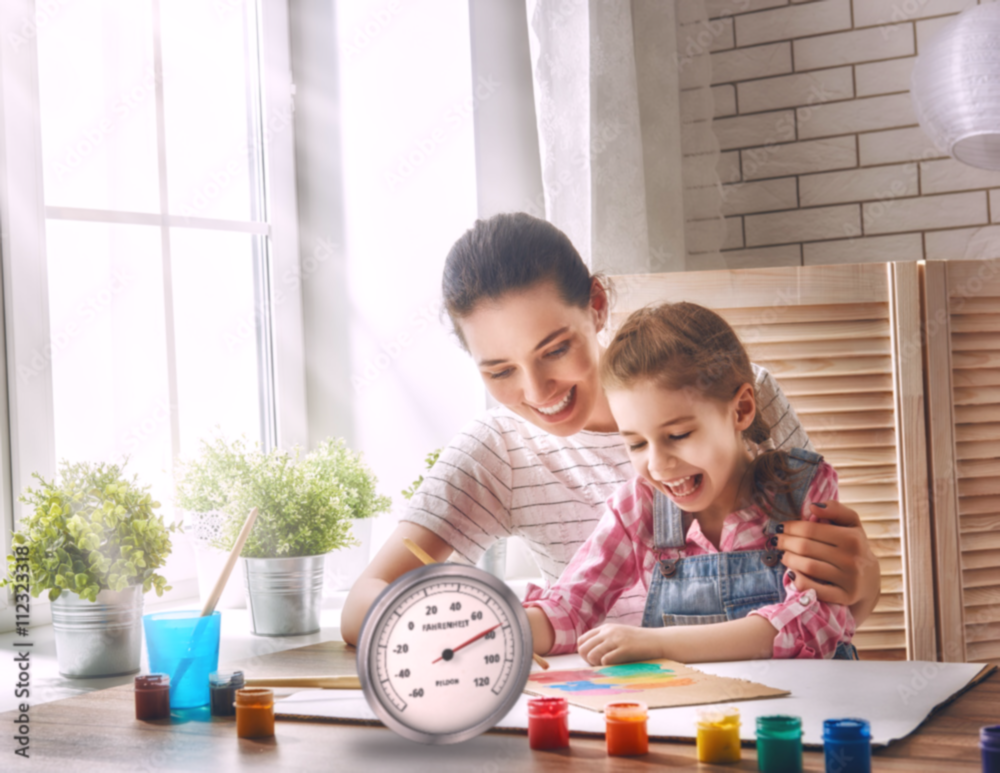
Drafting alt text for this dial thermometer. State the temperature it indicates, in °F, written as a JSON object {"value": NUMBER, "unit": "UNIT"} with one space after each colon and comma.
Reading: {"value": 76, "unit": "°F"}
